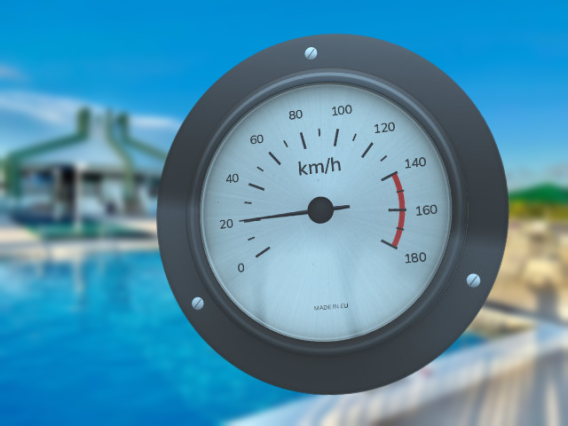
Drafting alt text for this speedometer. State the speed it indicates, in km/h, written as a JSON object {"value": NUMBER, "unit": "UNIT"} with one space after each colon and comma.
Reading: {"value": 20, "unit": "km/h"}
